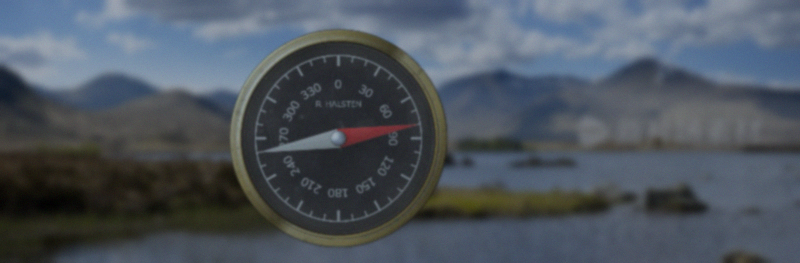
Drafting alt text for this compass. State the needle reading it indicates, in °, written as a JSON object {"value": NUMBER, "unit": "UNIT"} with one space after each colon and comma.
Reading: {"value": 80, "unit": "°"}
